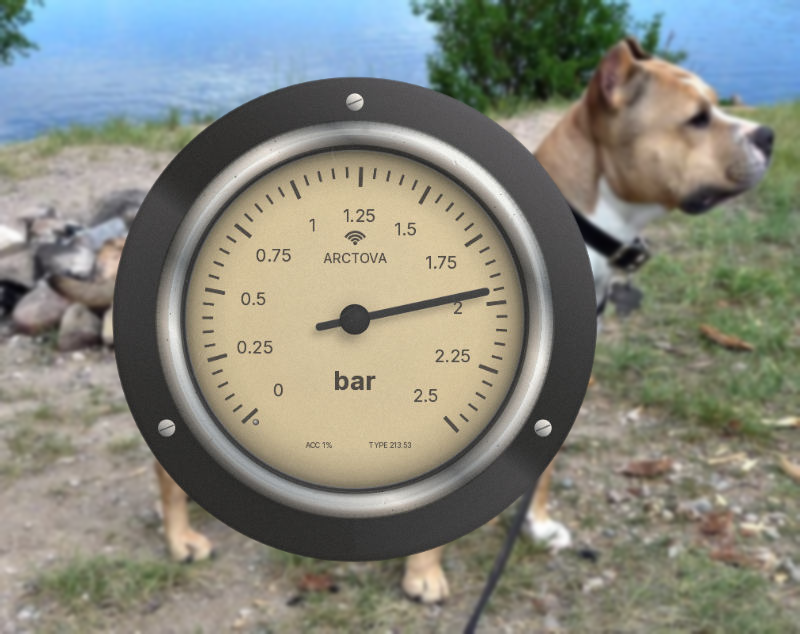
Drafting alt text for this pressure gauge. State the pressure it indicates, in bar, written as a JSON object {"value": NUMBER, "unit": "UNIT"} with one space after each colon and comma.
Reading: {"value": 1.95, "unit": "bar"}
